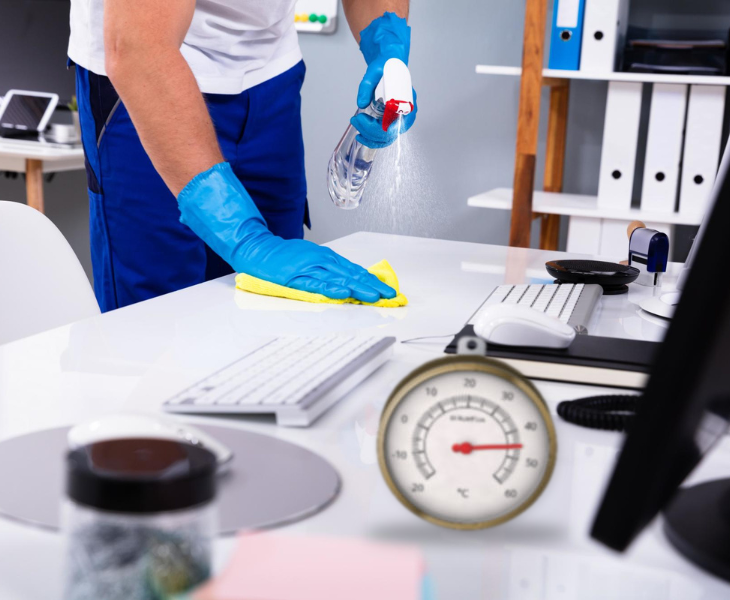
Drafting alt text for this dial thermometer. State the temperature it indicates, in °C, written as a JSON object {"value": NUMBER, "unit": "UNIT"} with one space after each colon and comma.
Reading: {"value": 45, "unit": "°C"}
